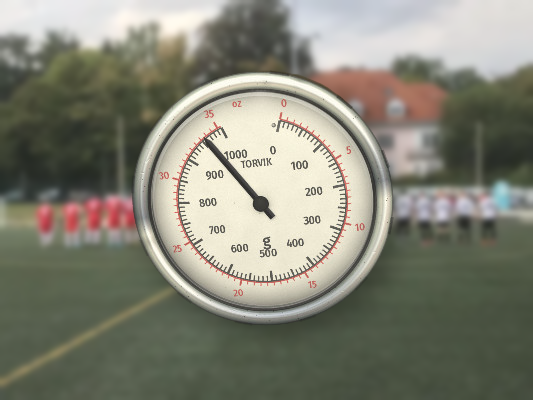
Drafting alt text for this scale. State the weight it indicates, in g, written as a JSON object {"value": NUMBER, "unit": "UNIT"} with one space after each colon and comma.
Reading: {"value": 960, "unit": "g"}
